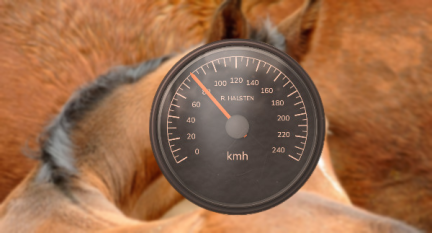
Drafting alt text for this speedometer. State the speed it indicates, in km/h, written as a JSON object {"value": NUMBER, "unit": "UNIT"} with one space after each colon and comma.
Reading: {"value": 80, "unit": "km/h"}
